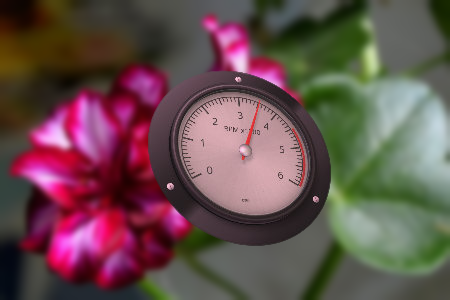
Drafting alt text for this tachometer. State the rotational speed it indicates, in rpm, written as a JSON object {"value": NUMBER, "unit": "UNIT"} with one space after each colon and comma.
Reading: {"value": 3500, "unit": "rpm"}
